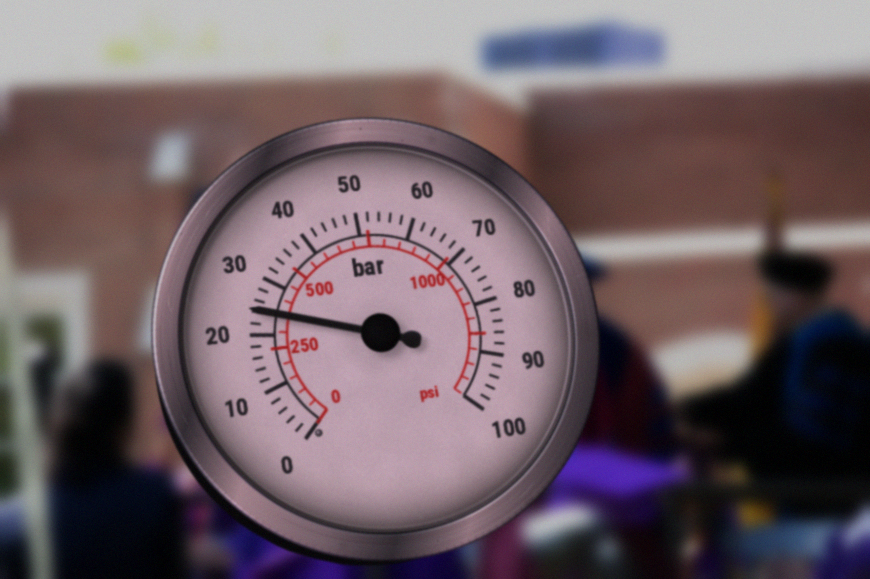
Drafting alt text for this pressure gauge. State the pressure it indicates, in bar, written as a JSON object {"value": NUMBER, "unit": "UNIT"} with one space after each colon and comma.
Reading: {"value": 24, "unit": "bar"}
